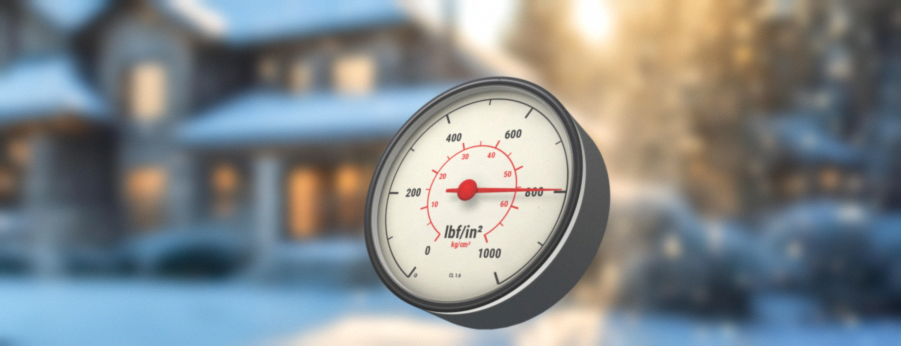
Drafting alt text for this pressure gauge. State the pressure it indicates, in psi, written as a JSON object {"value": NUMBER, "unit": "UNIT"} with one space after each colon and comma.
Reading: {"value": 800, "unit": "psi"}
